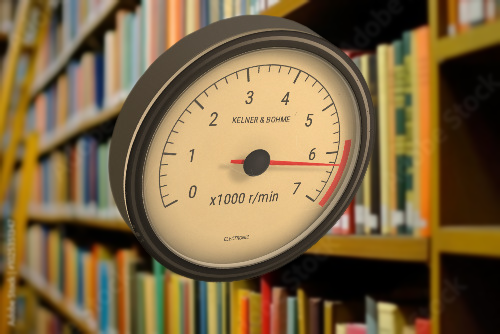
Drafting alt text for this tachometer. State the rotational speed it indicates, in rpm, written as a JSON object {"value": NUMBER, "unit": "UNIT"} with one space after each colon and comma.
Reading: {"value": 6200, "unit": "rpm"}
